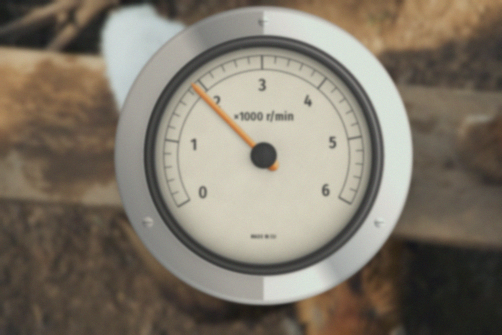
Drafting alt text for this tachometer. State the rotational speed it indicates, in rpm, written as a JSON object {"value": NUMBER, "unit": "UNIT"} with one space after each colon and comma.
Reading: {"value": 1900, "unit": "rpm"}
